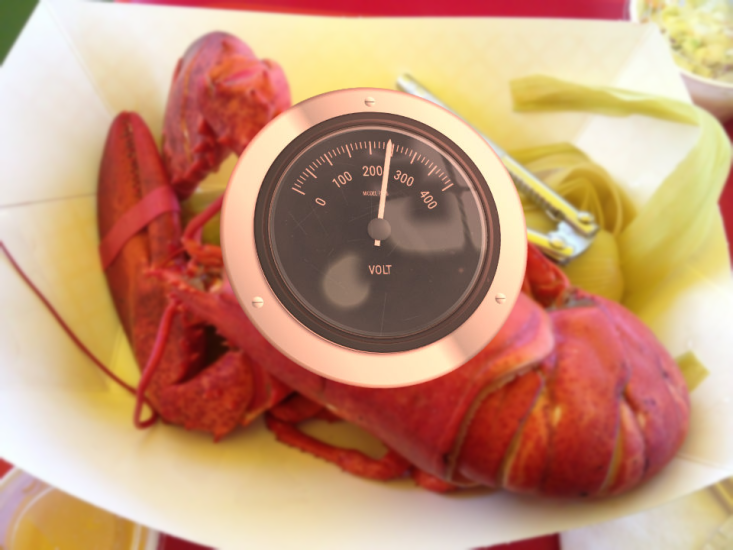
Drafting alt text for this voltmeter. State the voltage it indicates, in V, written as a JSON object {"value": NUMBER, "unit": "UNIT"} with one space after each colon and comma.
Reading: {"value": 240, "unit": "V"}
